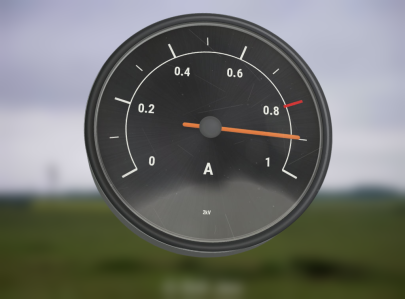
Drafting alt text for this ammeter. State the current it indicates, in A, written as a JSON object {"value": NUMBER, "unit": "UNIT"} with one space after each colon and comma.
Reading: {"value": 0.9, "unit": "A"}
